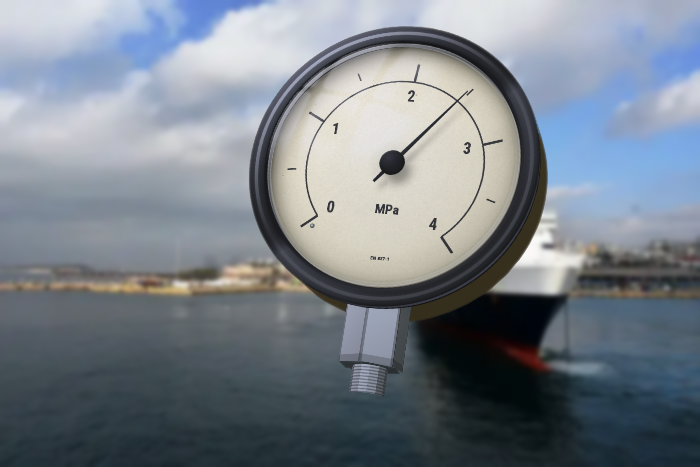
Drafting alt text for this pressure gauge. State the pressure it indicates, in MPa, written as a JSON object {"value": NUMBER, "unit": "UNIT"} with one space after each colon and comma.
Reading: {"value": 2.5, "unit": "MPa"}
